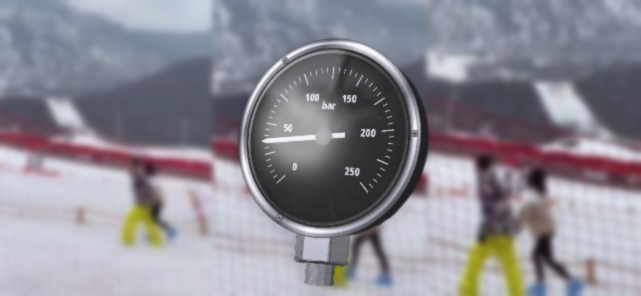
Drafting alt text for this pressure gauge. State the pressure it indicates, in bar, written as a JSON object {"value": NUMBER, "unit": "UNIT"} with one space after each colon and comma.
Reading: {"value": 35, "unit": "bar"}
